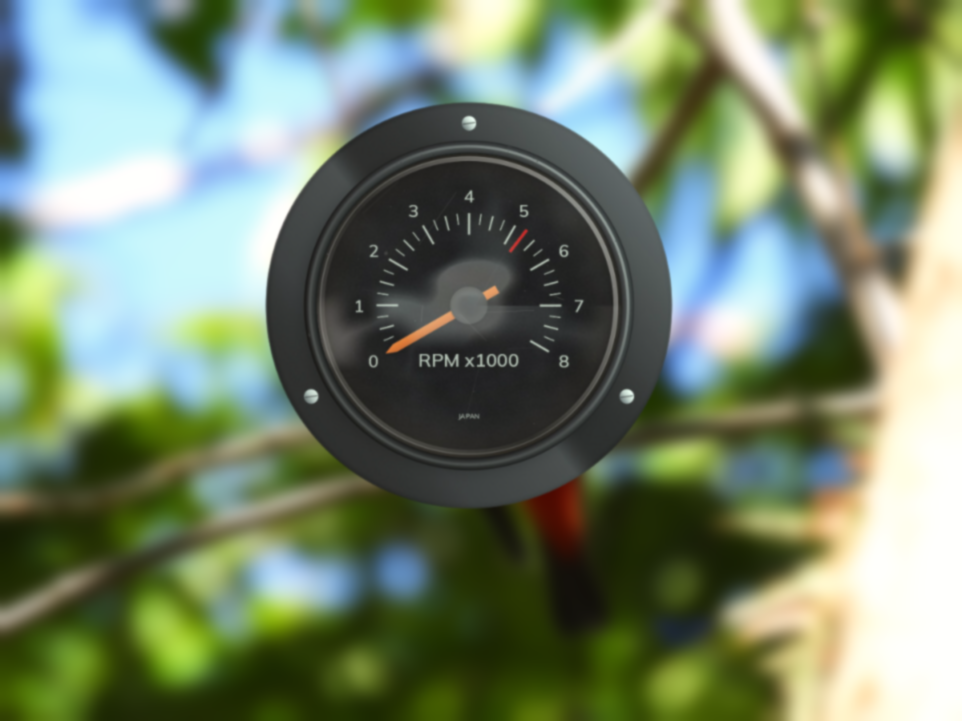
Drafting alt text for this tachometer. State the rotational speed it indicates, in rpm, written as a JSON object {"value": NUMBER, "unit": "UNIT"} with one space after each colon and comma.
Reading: {"value": 0, "unit": "rpm"}
